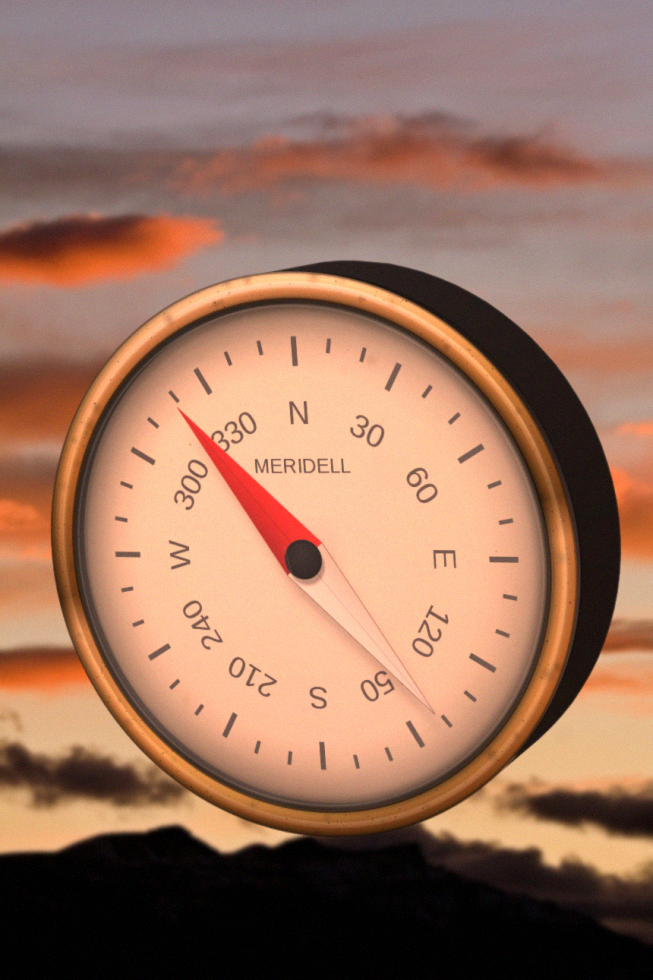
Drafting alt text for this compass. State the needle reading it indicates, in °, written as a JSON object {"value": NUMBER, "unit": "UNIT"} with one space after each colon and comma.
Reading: {"value": 320, "unit": "°"}
